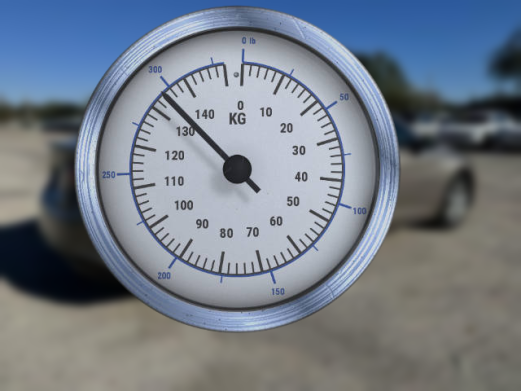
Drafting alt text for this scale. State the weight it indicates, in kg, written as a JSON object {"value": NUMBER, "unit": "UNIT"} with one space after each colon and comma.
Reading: {"value": 134, "unit": "kg"}
